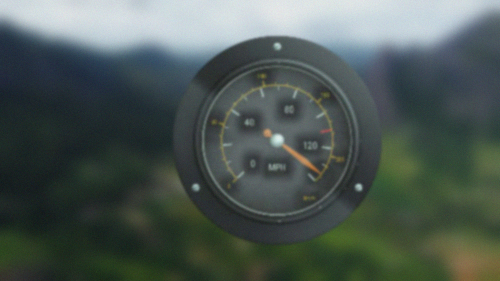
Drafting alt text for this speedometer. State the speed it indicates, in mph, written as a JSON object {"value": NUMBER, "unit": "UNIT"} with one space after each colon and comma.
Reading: {"value": 135, "unit": "mph"}
